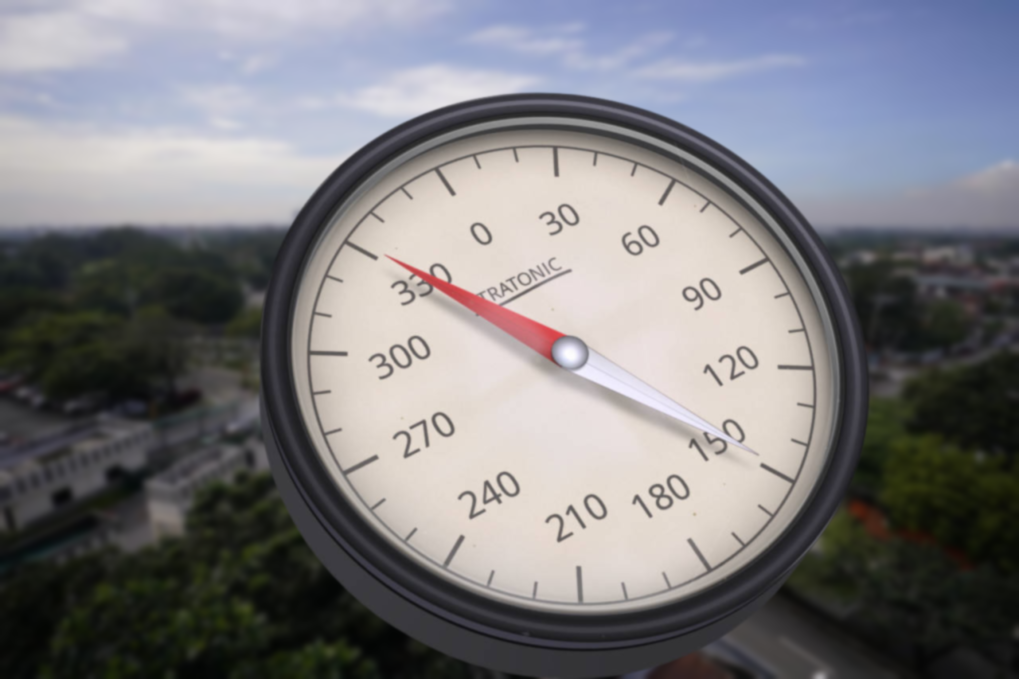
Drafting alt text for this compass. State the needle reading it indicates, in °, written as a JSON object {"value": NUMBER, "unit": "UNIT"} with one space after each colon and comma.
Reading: {"value": 330, "unit": "°"}
